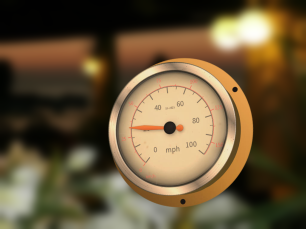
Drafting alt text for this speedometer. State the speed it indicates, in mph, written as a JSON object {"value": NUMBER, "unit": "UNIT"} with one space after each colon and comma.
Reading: {"value": 20, "unit": "mph"}
